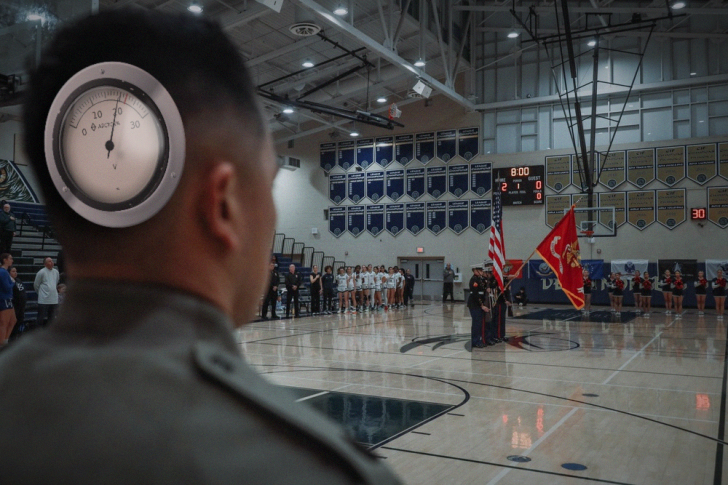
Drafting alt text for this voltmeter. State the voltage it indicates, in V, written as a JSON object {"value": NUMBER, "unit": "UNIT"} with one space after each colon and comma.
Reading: {"value": 20, "unit": "V"}
